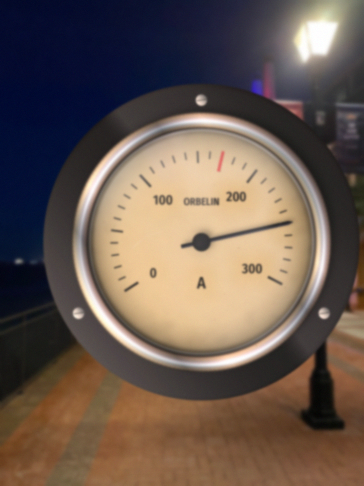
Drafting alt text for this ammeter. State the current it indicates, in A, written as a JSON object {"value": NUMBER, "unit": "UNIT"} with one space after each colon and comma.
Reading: {"value": 250, "unit": "A"}
